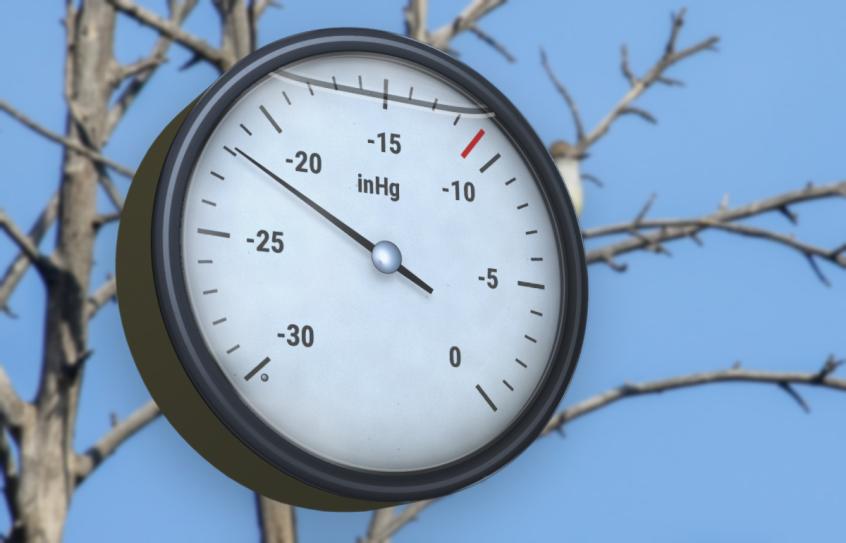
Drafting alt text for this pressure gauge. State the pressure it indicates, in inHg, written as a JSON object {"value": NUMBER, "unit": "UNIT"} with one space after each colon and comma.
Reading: {"value": -22, "unit": "inHg"}
